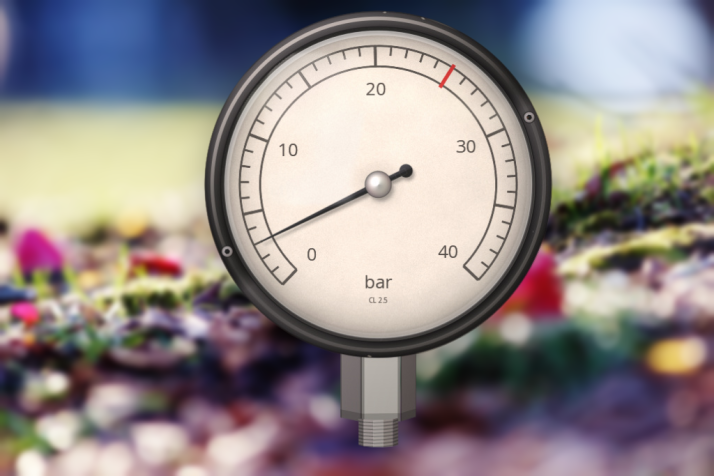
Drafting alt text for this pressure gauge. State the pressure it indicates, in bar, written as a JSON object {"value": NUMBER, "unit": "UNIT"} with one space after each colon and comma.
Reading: {"value": 3, "unit": "bar"}
